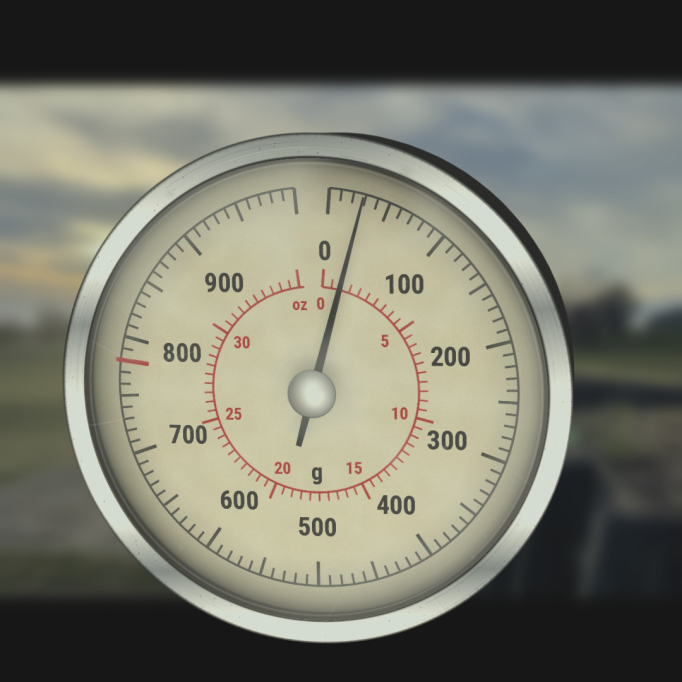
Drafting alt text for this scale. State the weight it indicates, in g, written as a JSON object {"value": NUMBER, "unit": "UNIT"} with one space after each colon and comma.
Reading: {"value": 30, "unit": "g"}
